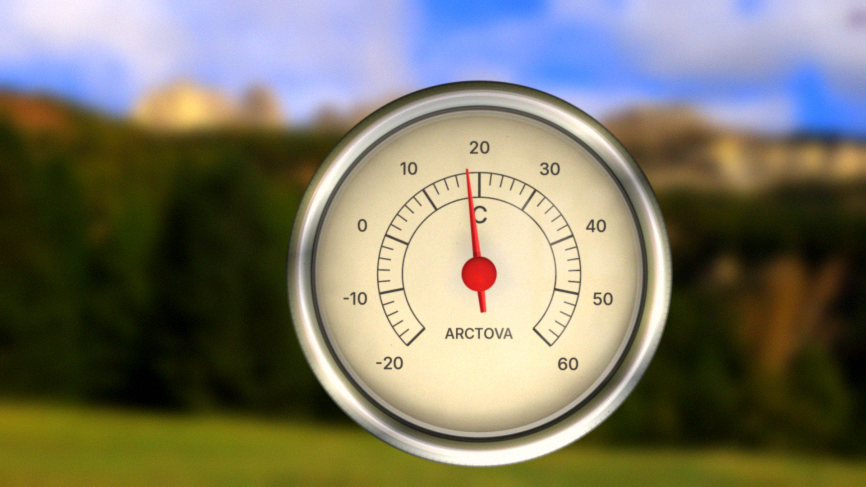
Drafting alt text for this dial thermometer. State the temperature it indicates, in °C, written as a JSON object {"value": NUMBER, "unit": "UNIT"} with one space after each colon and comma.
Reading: {"value": 18, "unit": "°C"}
